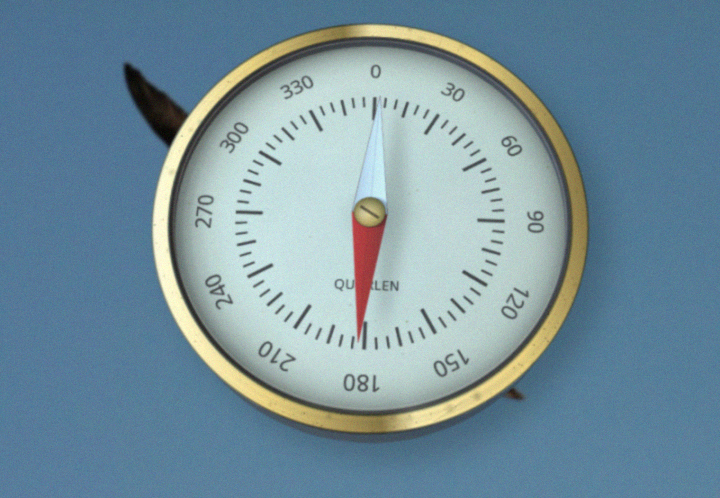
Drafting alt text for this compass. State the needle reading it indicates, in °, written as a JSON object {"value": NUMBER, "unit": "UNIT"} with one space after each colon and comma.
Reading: {"value": 182.5, "unit": "°"}
